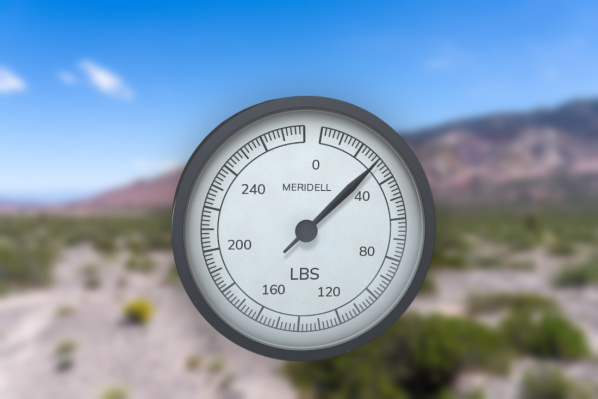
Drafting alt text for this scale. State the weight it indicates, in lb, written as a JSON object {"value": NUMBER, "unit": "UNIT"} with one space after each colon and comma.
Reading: {"value": 30, "unit": "lb"}
